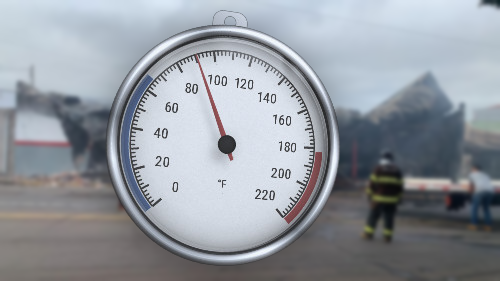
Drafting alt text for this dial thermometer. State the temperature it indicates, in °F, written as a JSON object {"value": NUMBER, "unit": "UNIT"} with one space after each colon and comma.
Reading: {"value": 90, "unit": "°F"}
